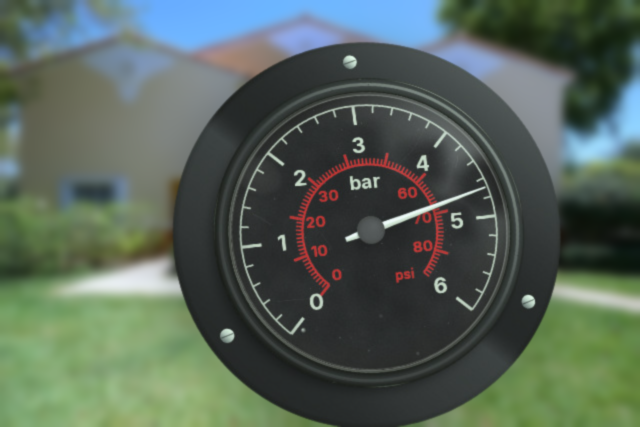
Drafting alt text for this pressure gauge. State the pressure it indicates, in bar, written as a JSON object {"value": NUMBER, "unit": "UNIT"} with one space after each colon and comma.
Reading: {"value": 4.7, "unit": "bar"}
